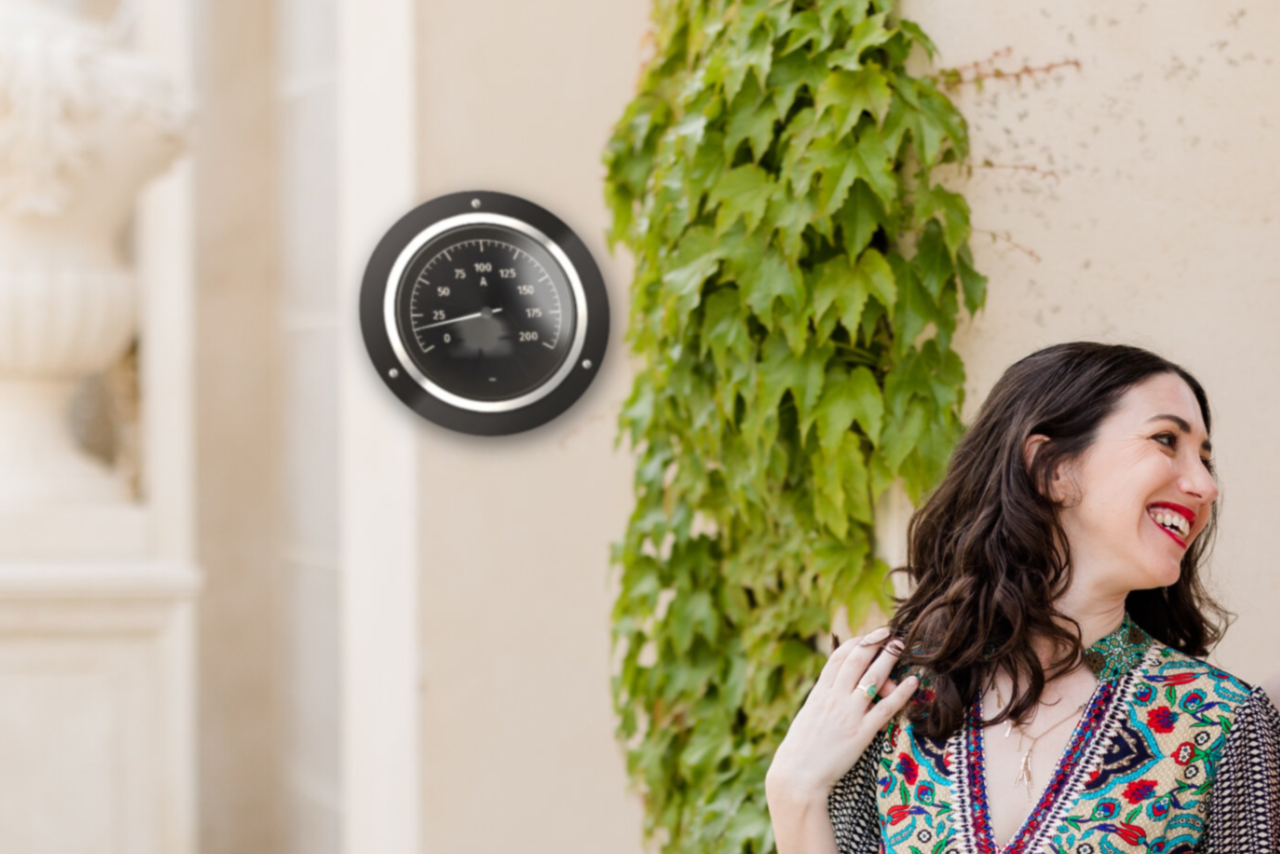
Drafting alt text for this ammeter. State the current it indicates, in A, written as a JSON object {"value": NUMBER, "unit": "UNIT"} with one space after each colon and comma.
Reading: {"value": 15, "unit": "A"}
